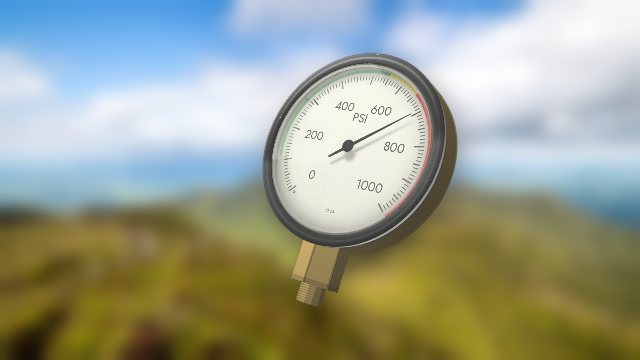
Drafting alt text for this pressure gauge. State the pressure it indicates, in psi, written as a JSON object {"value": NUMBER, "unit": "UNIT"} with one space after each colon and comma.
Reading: {"value": 700, "unit": "psi"}
